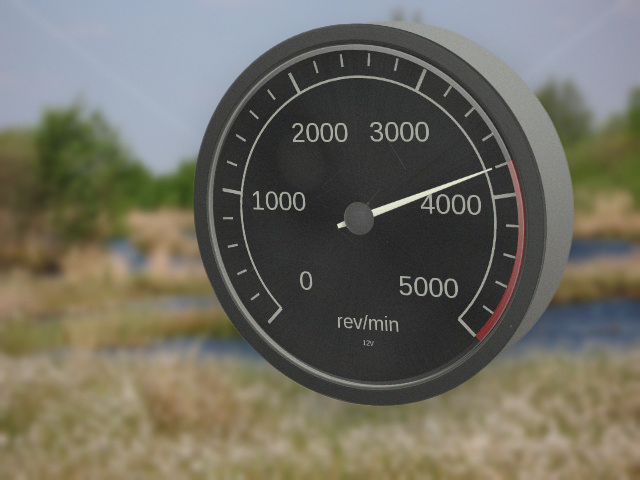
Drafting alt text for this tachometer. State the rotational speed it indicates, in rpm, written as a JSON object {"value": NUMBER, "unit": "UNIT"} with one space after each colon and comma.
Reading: {"value": 3800, "unit": "rpm"}
